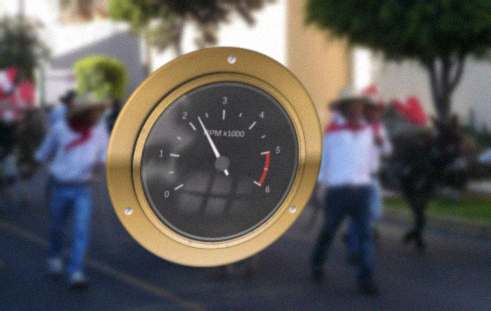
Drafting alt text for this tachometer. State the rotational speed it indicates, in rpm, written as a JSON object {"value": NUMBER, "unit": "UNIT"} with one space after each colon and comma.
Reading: {"value": 2250, "unit": "rpm"}
